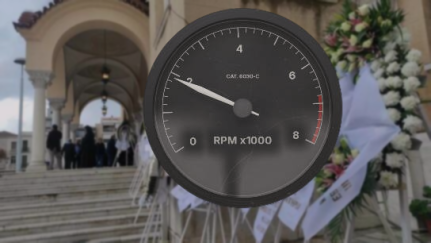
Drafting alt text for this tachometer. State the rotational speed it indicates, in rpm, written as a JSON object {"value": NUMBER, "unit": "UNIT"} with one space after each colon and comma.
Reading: {"value": 1900, "unit": "rpm"}
